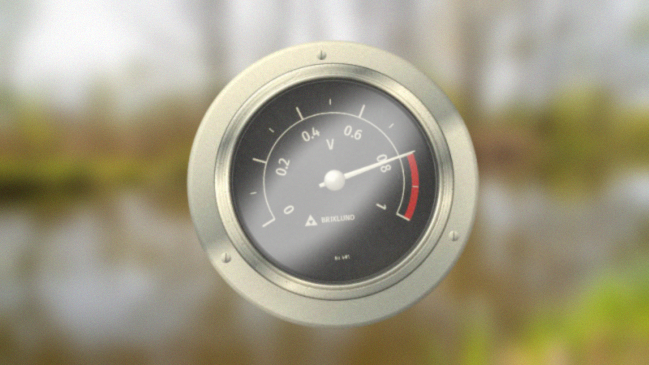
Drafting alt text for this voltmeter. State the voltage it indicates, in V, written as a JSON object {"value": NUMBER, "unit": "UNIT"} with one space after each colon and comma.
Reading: {"value": 0.8, "unit": "V"}
